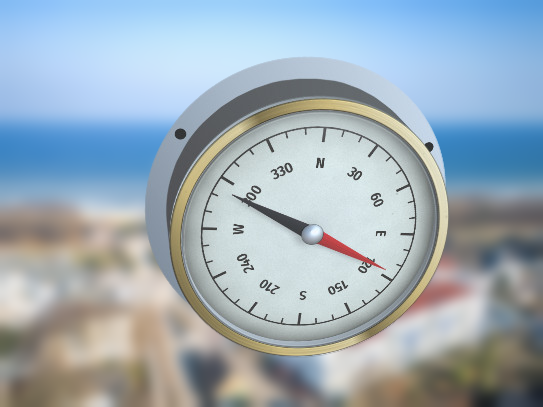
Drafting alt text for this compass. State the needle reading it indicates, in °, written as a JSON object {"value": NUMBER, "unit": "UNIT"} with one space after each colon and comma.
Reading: {"value": 115, "unit": "°"}
